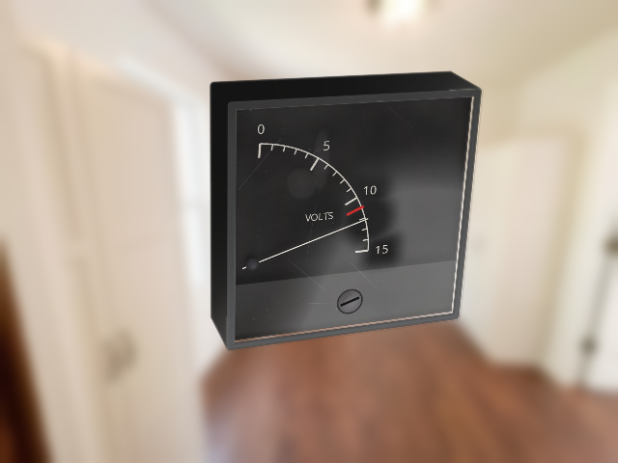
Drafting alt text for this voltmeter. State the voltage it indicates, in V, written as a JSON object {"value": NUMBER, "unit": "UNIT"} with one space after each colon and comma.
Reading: {"value": 12, "unit": "V"}
